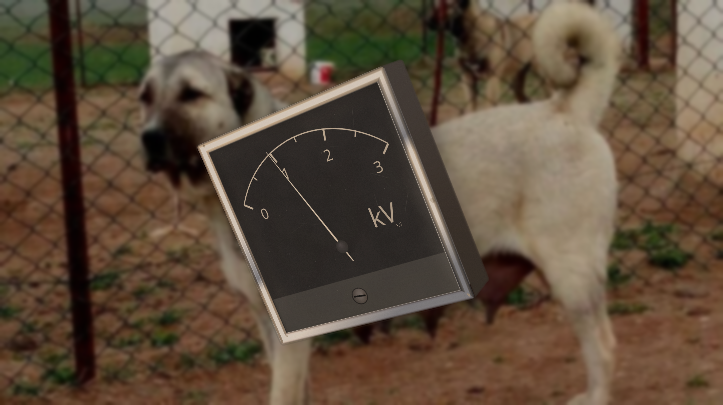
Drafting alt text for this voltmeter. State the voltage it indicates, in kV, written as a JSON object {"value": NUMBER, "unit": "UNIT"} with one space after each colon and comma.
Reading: {"value": 1, "unit": "kV"}
